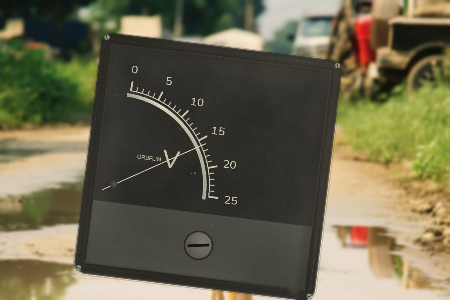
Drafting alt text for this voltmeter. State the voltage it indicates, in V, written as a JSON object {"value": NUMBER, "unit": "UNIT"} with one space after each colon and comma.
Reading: {"value": 16, "unit": "V"}
